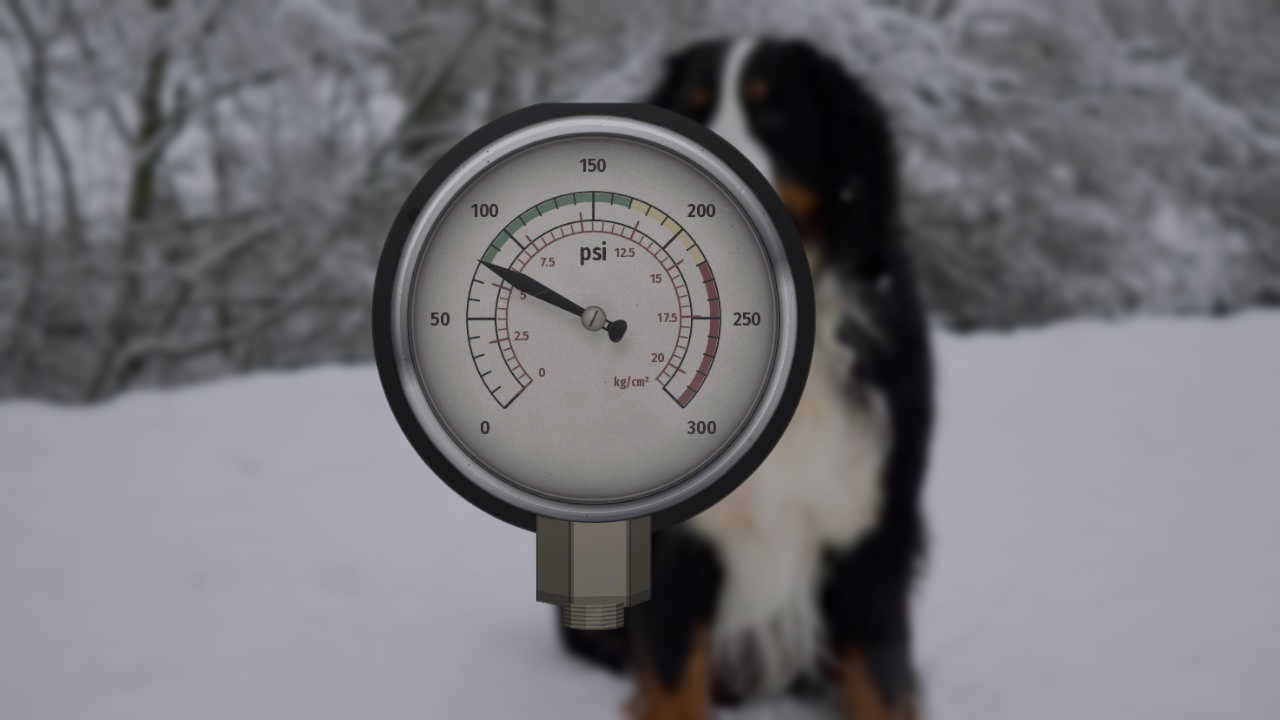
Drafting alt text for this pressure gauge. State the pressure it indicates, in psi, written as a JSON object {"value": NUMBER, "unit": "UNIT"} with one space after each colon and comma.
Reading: {"value": 80, "unit": "psi"}
